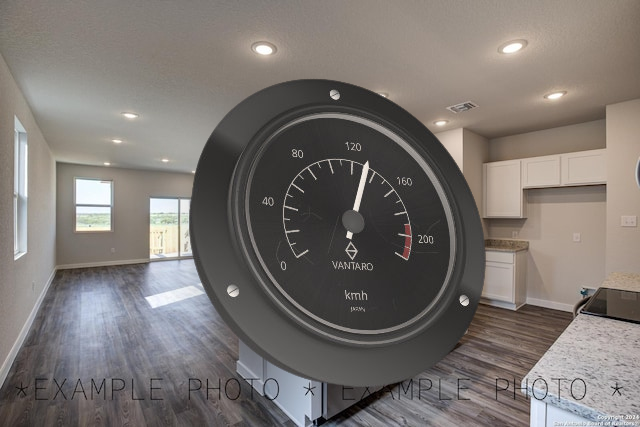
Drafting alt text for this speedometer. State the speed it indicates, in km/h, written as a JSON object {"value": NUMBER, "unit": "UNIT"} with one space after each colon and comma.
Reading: {"value": 130, "unit": "km/h"}
